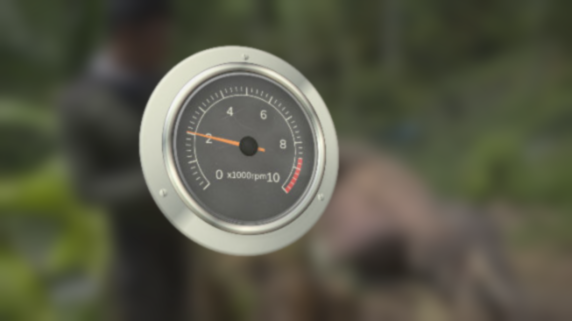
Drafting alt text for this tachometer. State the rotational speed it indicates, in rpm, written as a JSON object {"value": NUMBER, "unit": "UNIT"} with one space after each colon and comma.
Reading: {"value": 2000, "unit": "rpm"}
